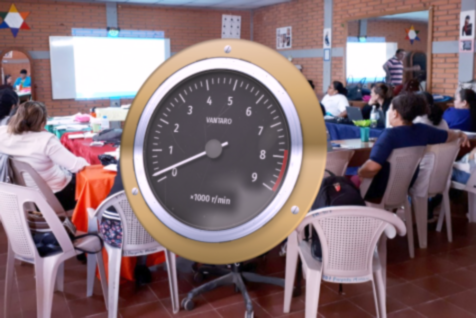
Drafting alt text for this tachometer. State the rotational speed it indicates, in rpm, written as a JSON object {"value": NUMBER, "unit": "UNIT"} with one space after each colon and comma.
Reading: {"value": 200, "unit": "rpm"}
